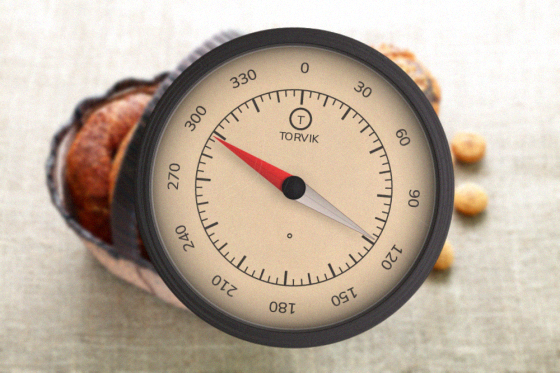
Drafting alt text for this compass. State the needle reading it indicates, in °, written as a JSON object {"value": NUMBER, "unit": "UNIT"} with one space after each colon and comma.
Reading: {"value": 297.5, "unit": "°"}
